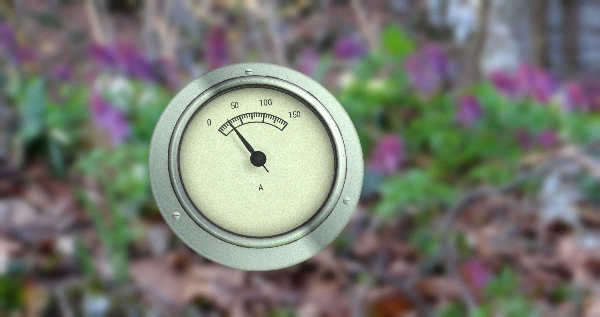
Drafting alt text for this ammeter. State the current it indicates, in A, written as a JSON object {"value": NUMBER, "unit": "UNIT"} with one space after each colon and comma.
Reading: {"value": 25, "unit": "A"}
